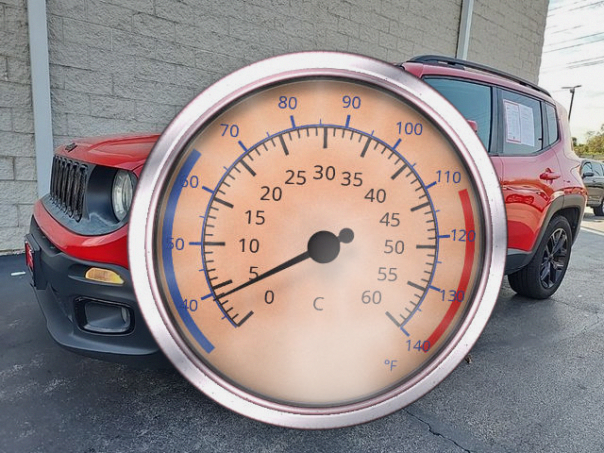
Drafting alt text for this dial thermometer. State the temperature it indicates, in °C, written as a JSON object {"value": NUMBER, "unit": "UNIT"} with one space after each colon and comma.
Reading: {"value": 4, "unit": "°C"}
